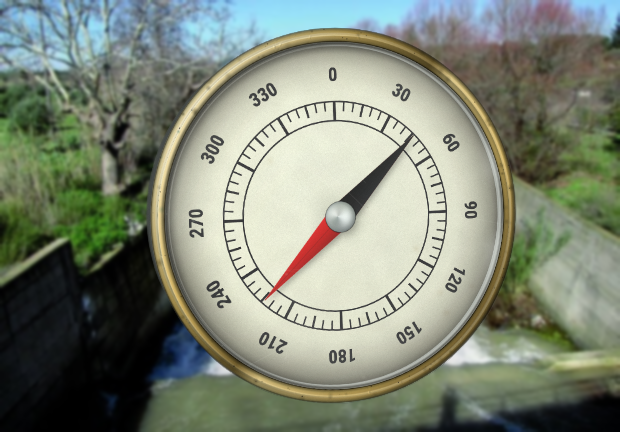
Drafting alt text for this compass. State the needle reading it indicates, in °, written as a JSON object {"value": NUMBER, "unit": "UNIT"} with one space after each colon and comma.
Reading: {"value": 225, "unit": "°"}
